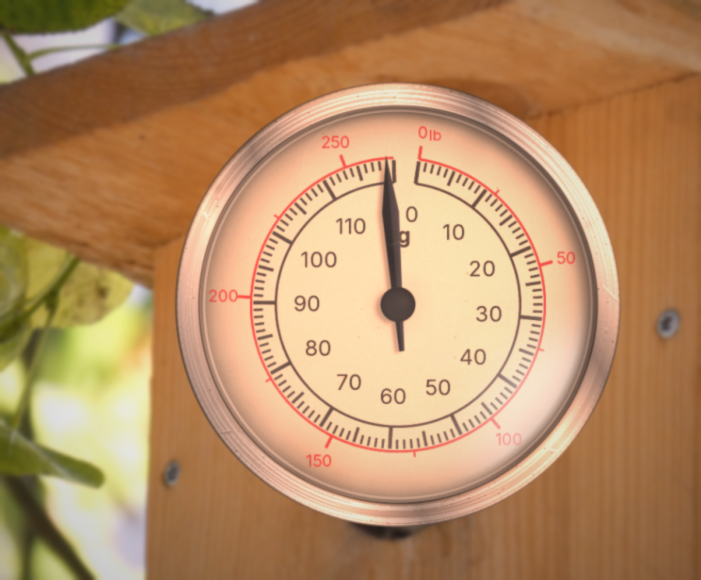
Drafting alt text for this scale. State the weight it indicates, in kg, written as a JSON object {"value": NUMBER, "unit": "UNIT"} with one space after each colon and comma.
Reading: {"value": 119, "unit": "kg"}
